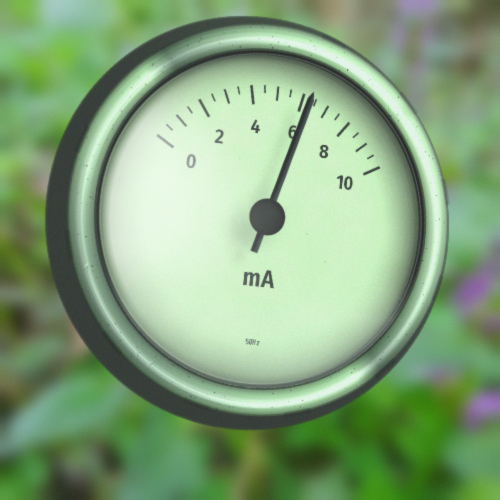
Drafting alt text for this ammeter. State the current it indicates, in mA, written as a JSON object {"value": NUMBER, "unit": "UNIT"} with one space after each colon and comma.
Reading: {"value": 6.25, "unit": "mA"}
